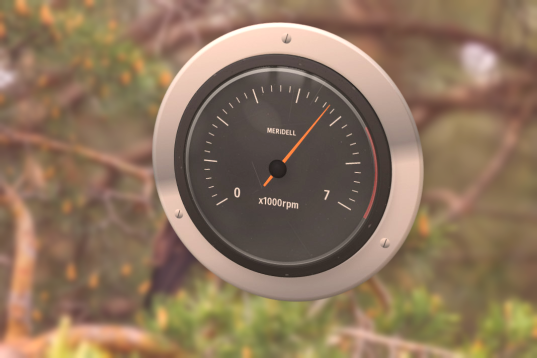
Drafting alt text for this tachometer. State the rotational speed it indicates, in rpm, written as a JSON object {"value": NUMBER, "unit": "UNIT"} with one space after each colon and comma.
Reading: {"value": 4700, "unit": "rpm"}
